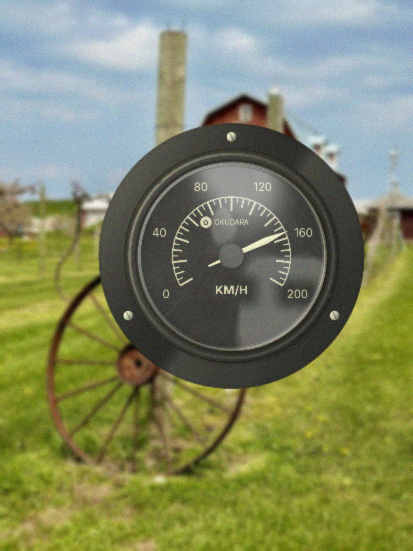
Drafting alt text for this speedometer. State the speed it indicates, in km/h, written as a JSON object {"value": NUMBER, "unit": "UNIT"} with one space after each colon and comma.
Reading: {"value": 155, "unit": "km/h"}
